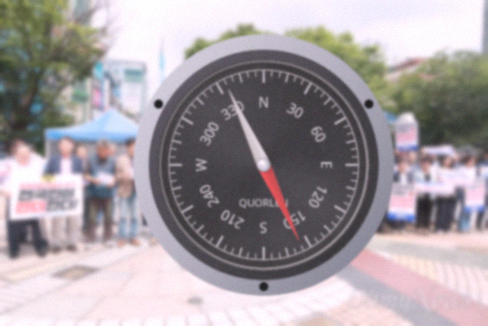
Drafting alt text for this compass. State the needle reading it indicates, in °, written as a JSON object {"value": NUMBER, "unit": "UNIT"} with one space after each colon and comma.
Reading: {"value": 155, "unit": "°"}
